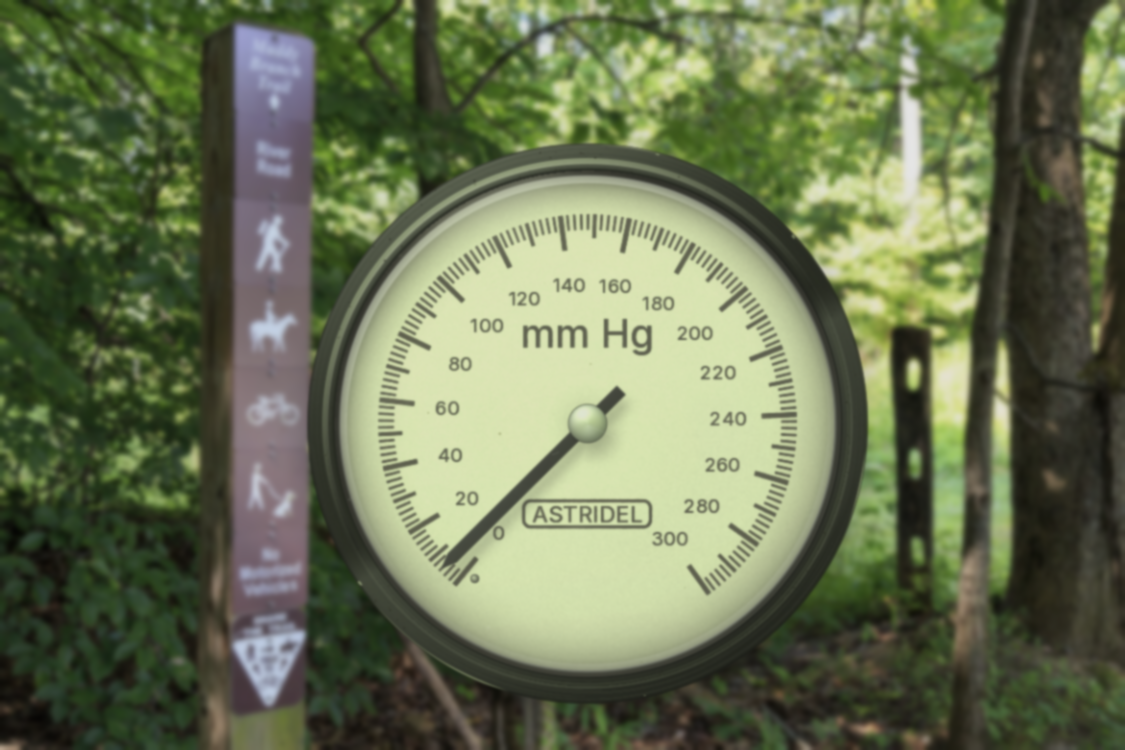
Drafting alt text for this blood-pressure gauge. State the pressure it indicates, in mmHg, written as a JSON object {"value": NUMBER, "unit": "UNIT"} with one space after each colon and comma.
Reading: {"value": 6, "unit": "mmHg"}
